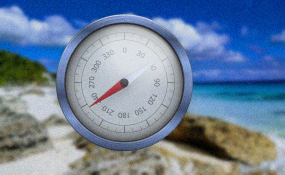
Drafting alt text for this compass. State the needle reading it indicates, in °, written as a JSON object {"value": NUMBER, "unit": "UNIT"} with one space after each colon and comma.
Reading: {"value": 235, "unit": "°"}
